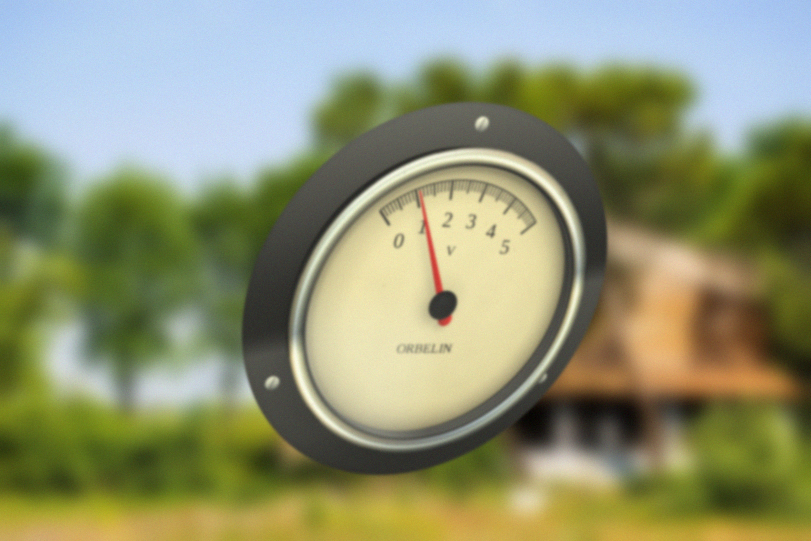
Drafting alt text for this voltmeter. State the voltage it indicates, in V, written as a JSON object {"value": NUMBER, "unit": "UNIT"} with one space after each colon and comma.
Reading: {"value": 1, "unit": "V"}
